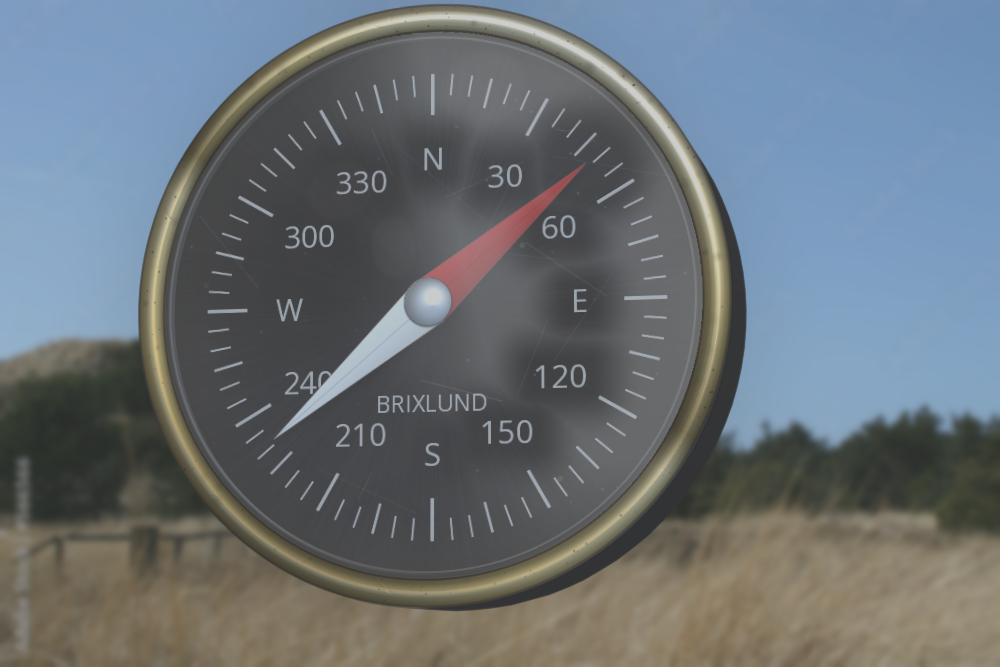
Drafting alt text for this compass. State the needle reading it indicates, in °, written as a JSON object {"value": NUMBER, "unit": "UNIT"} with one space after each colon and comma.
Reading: {"value": 50, "unit": "°"}
